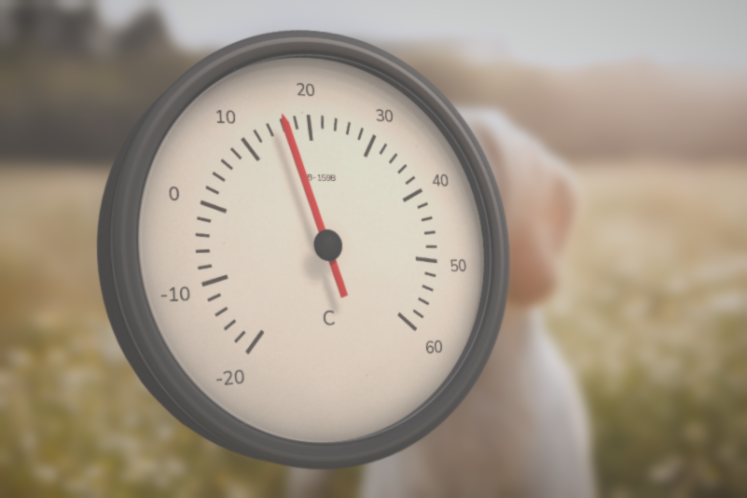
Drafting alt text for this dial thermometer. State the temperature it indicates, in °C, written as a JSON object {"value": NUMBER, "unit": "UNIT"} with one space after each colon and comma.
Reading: {"value": 16, "unit": "°C"}
